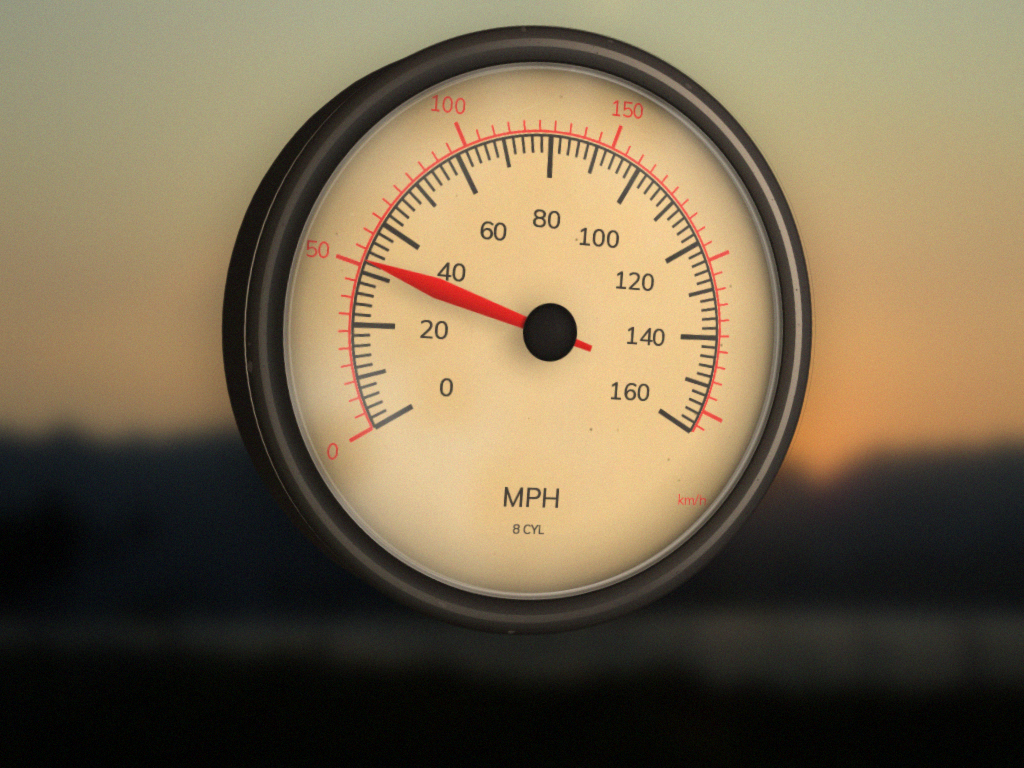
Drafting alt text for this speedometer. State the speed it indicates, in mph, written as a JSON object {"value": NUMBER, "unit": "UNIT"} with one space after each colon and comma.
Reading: {"value": 32, "unit": "mph"}
